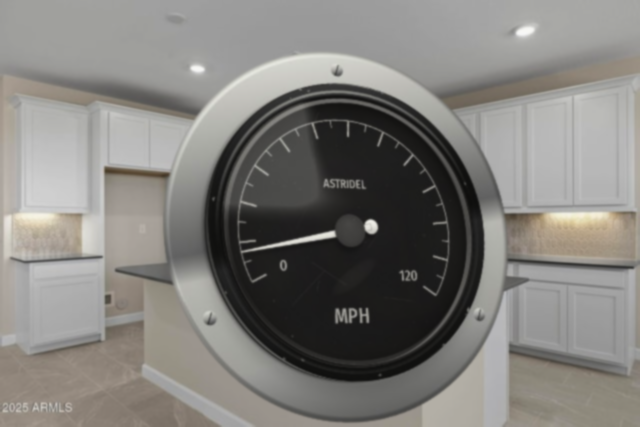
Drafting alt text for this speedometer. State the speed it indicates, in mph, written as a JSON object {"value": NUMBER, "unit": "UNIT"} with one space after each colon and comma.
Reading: {"value": 7.5, "unit": "mph"}
